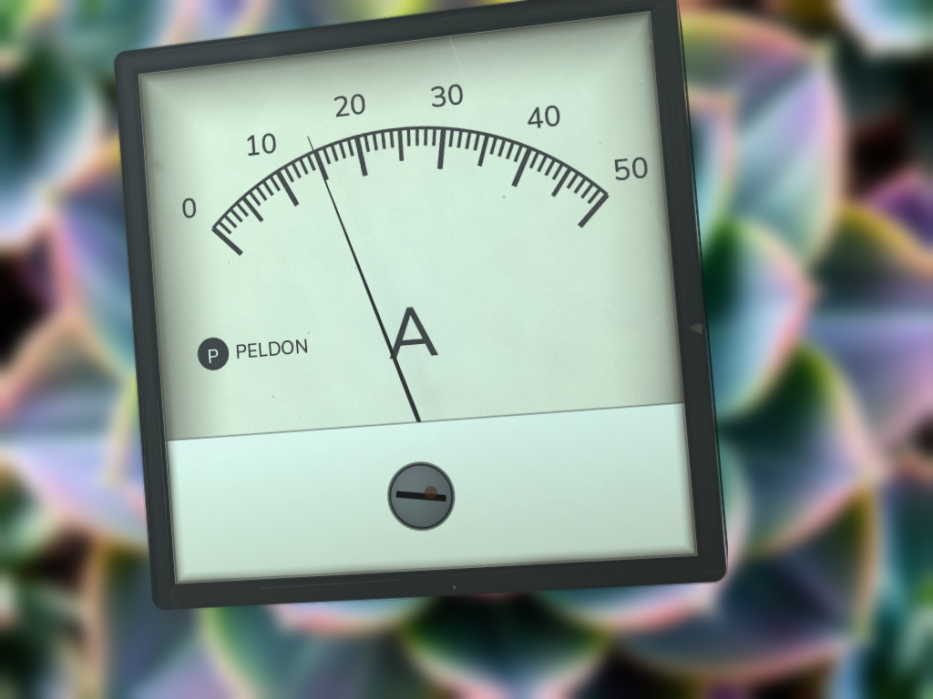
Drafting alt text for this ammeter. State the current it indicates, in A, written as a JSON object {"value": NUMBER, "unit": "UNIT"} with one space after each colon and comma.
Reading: {"value": 15, "unit": "A"}
